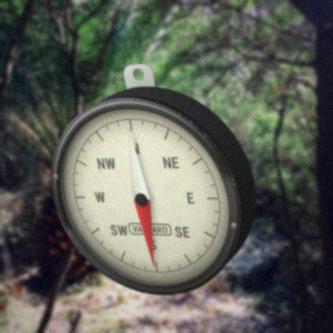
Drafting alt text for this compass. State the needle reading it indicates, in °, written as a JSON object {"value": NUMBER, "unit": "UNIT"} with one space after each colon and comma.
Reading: {"value": 180, "unit": "°"}
